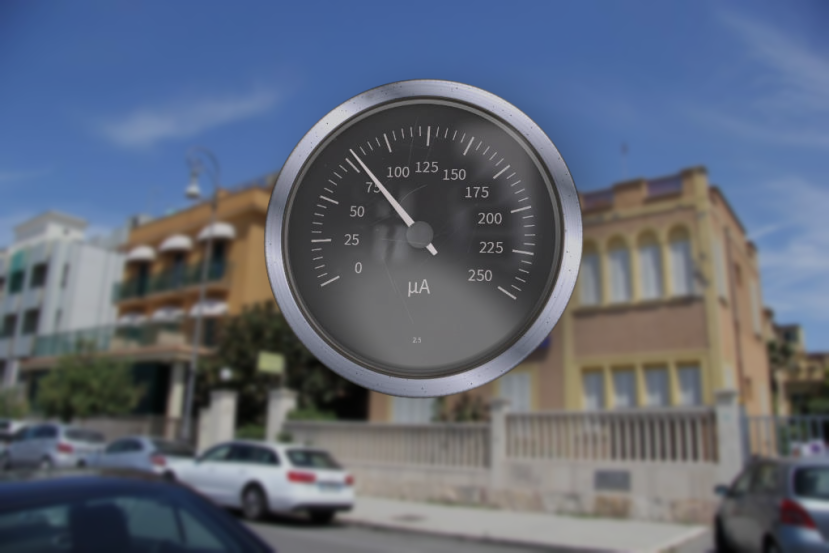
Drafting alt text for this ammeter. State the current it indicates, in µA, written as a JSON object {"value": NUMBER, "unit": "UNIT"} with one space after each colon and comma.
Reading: {"value": 80, "unit": "µA"}
